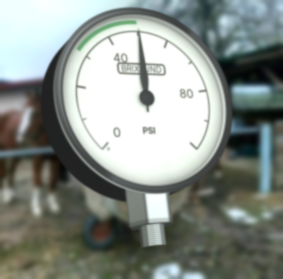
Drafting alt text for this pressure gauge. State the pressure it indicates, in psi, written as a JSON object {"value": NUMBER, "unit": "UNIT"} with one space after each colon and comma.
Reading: {"value": 50, "unit": "psi"}
